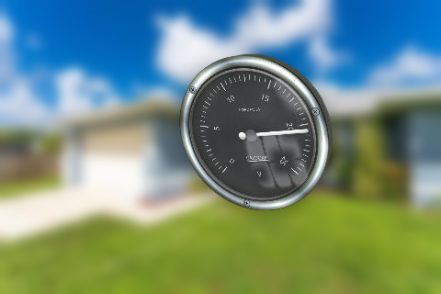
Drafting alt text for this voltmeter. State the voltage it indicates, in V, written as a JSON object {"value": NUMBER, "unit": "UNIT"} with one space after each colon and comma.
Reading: {"value": 20.5, "unit": "V"}
